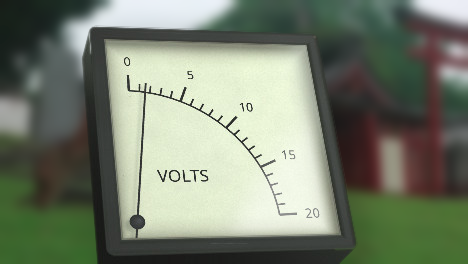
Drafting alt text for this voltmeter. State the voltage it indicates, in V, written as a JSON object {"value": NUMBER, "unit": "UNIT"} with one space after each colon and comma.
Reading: {"value": 1.5, "unit": "V"}
